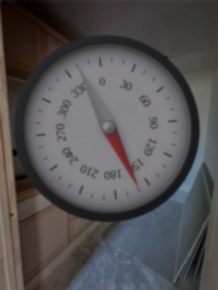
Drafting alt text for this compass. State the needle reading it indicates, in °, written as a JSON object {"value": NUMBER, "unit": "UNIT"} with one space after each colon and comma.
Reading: {"value": 160, "unit": "°"}
